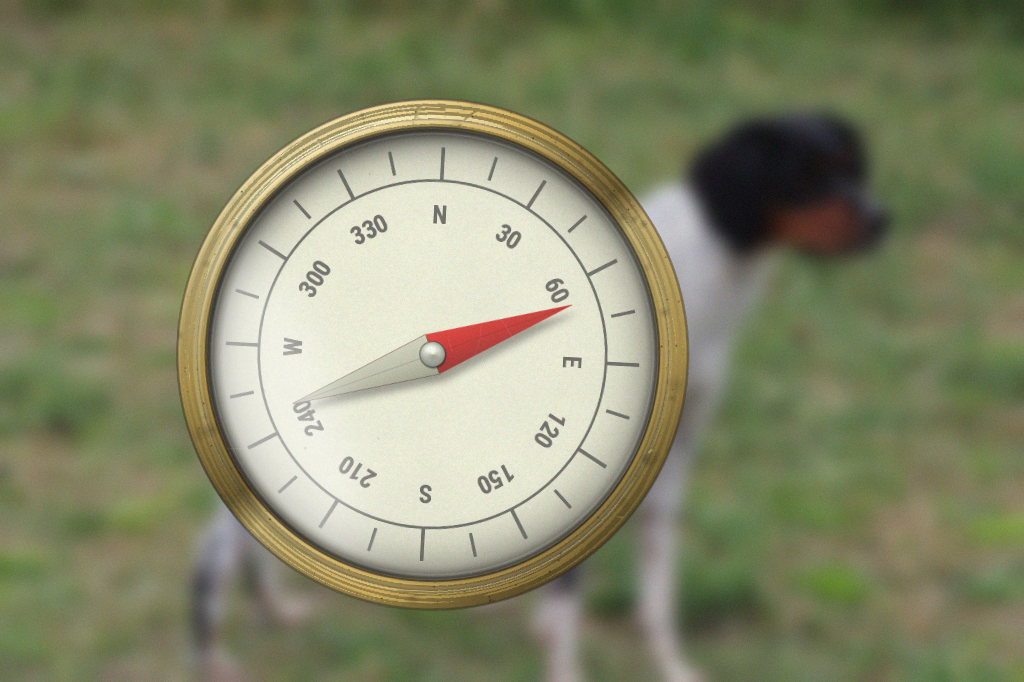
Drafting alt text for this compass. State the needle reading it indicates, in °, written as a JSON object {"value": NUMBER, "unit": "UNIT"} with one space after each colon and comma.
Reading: {"value": 67.5, "unit": "°"}
